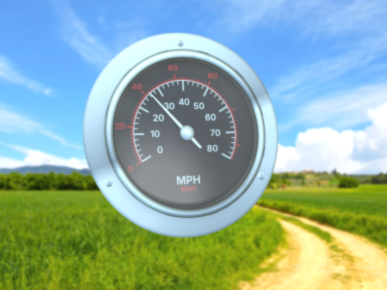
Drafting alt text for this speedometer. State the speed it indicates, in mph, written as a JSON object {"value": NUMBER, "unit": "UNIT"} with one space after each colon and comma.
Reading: {"value": 26, "unit": "mph"}
